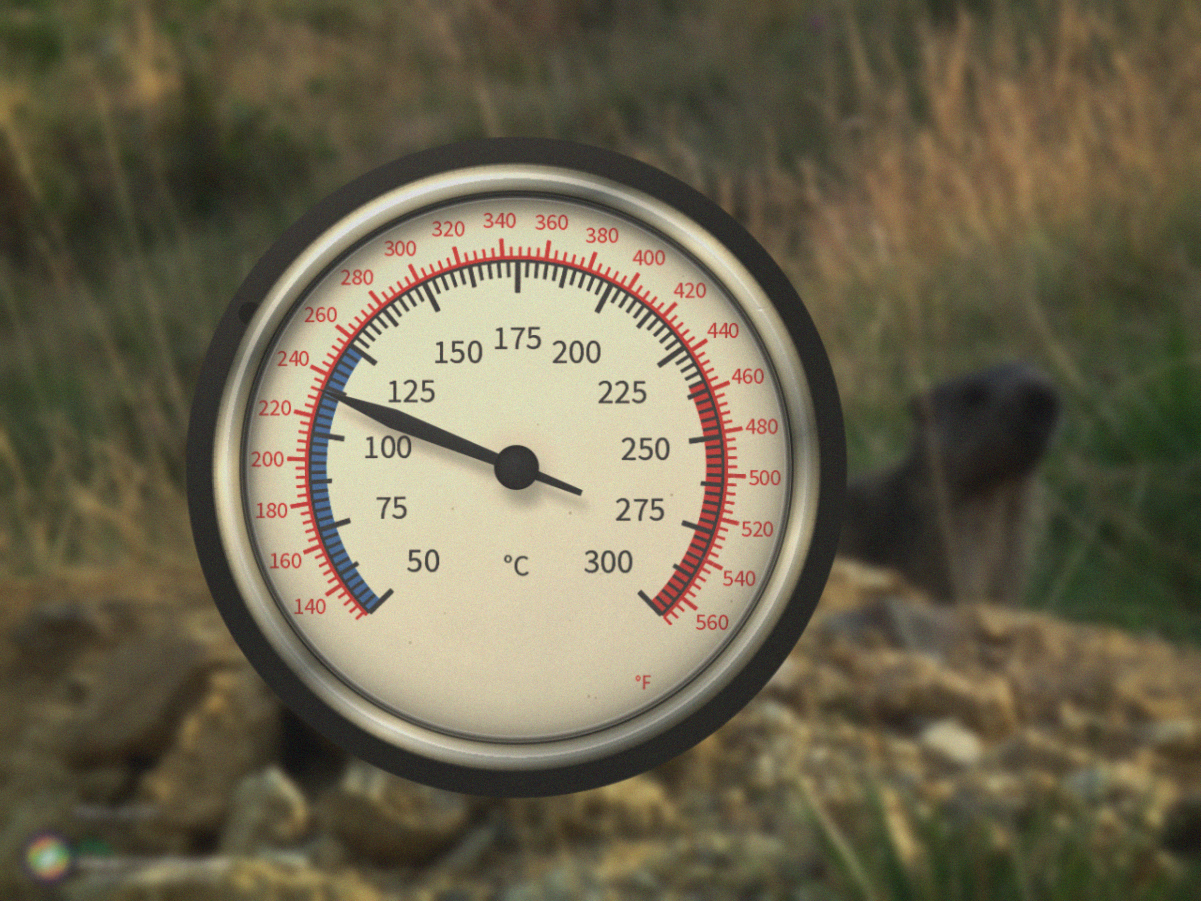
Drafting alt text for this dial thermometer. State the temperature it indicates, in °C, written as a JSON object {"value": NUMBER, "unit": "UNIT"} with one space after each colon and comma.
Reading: {"value": 111.25, "unit": "°C"}
